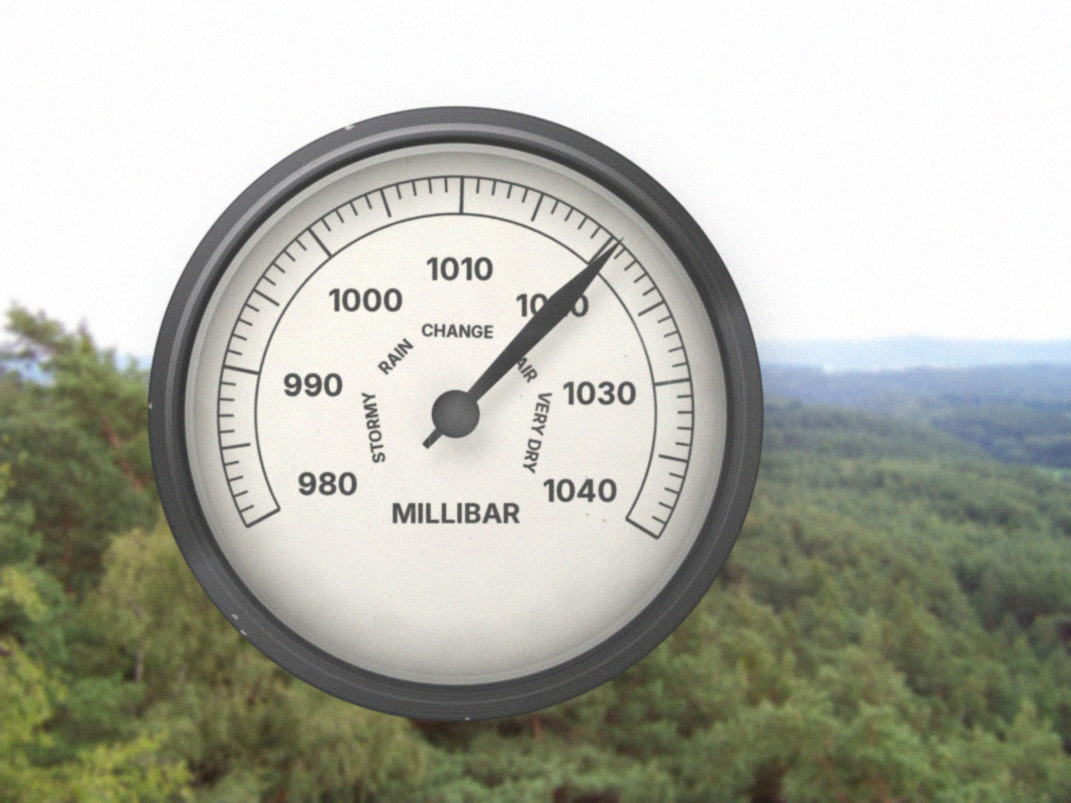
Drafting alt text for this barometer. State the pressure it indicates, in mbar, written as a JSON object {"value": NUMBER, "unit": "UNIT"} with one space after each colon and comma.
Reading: {"value": 1020.5, "unit": "mbar"}
